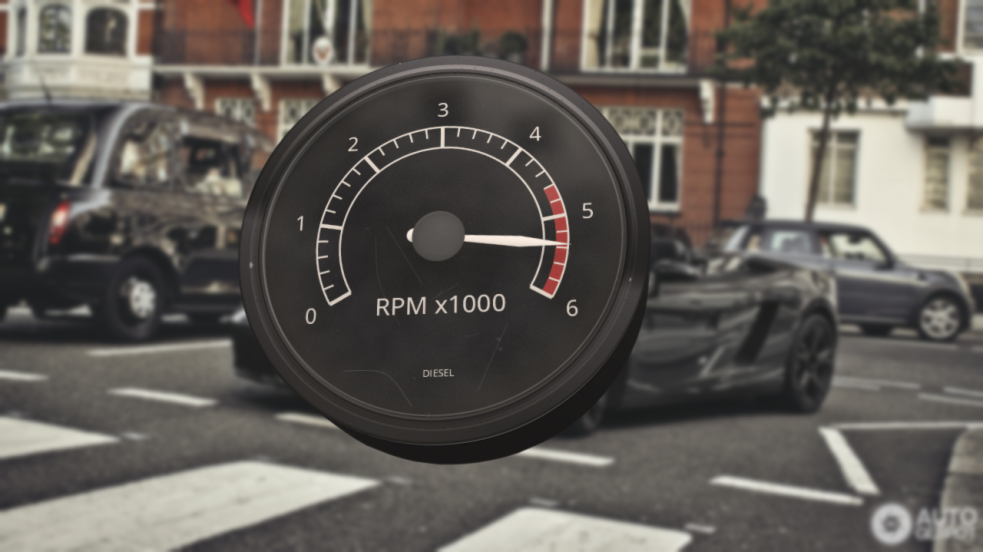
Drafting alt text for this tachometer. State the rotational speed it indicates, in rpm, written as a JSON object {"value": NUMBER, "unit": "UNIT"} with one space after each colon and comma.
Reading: {"value": 5400, "unit": "rpm"}
